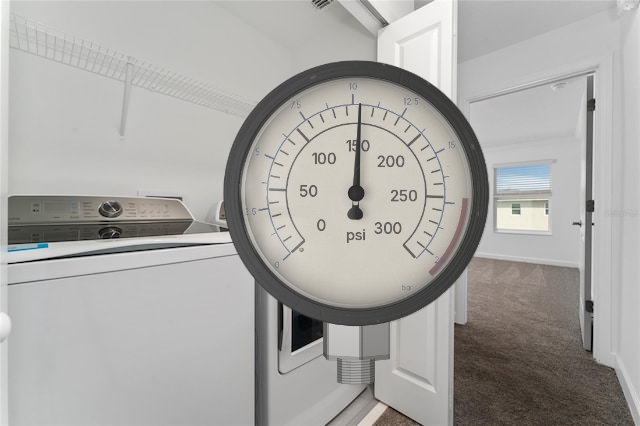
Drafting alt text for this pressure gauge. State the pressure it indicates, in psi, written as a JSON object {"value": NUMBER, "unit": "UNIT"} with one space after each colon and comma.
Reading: {"value": 150, "unit": "psi"}
